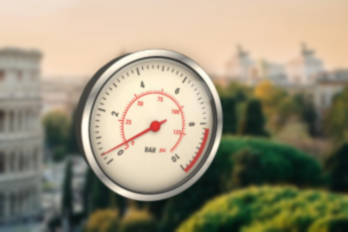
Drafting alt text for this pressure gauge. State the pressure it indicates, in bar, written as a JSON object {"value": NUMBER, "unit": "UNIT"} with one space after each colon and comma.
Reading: {"value": 0.4, "unit": "bar"}
